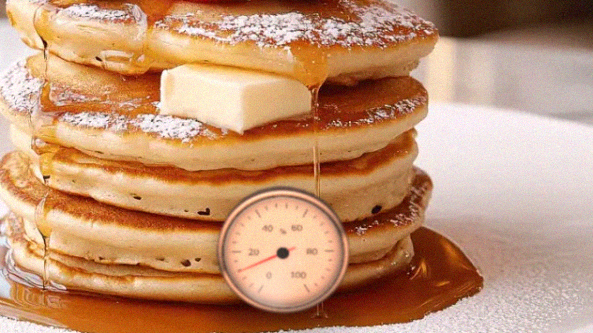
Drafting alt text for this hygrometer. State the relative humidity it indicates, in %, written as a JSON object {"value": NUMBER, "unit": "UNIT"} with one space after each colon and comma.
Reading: {"value": 12, "unit": "%"}
